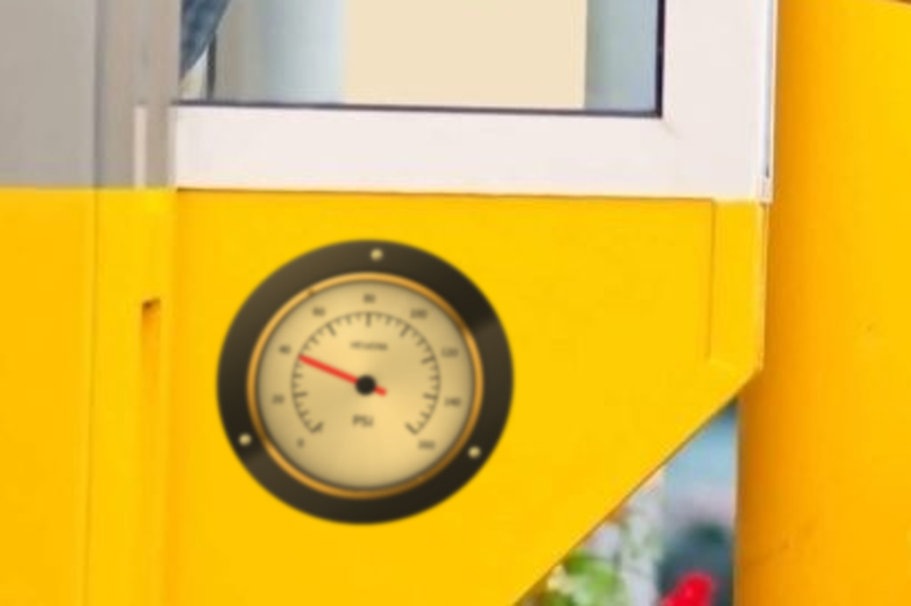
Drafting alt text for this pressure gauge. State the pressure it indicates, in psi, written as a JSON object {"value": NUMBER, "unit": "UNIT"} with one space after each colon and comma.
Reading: {"value": 40, "unit": "psi"}
